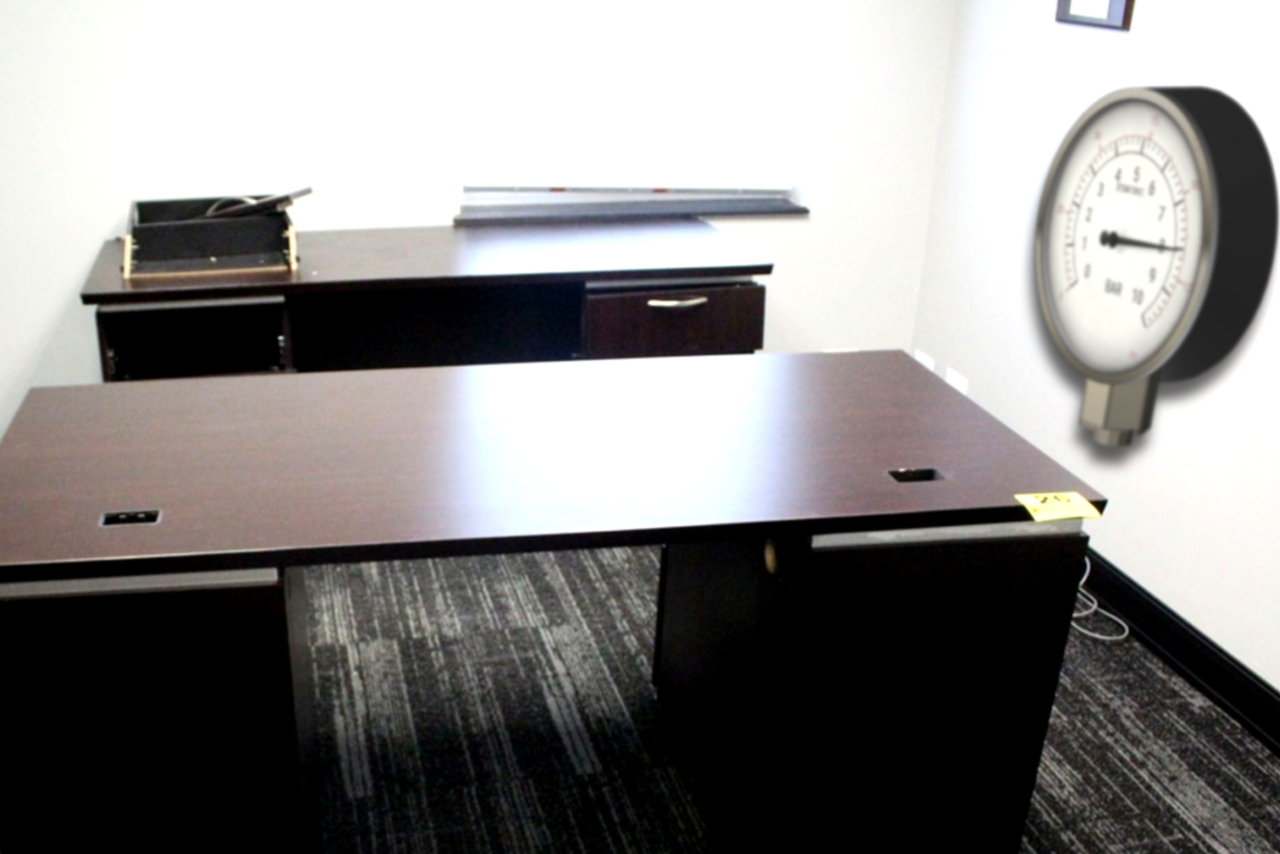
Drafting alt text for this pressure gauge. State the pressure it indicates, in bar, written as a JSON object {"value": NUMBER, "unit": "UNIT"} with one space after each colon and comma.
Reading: {"value": 8, "unit": "bar"}
